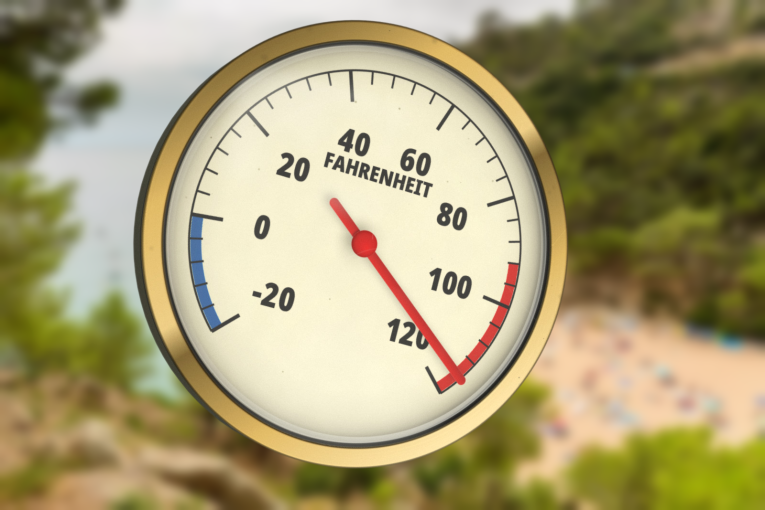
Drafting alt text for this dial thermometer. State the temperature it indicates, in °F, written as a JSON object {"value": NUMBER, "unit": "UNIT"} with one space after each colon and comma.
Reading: {"value": 116, "unit": "°F"}
